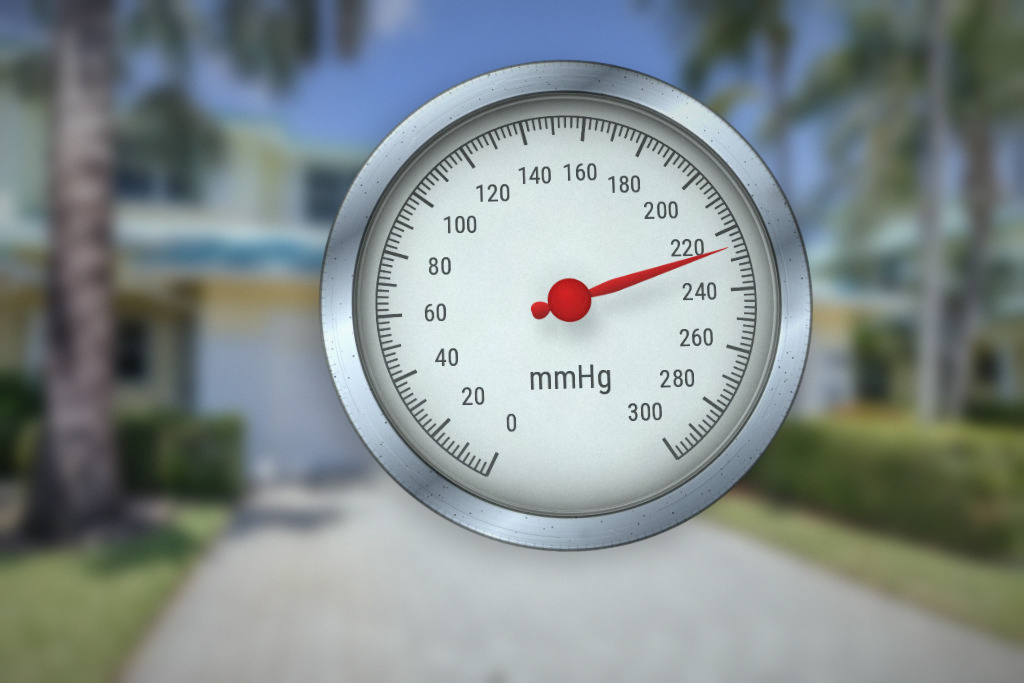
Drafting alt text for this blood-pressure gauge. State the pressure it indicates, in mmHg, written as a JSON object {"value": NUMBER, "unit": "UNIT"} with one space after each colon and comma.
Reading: {"value": 226, "unit": "mmHg"}
